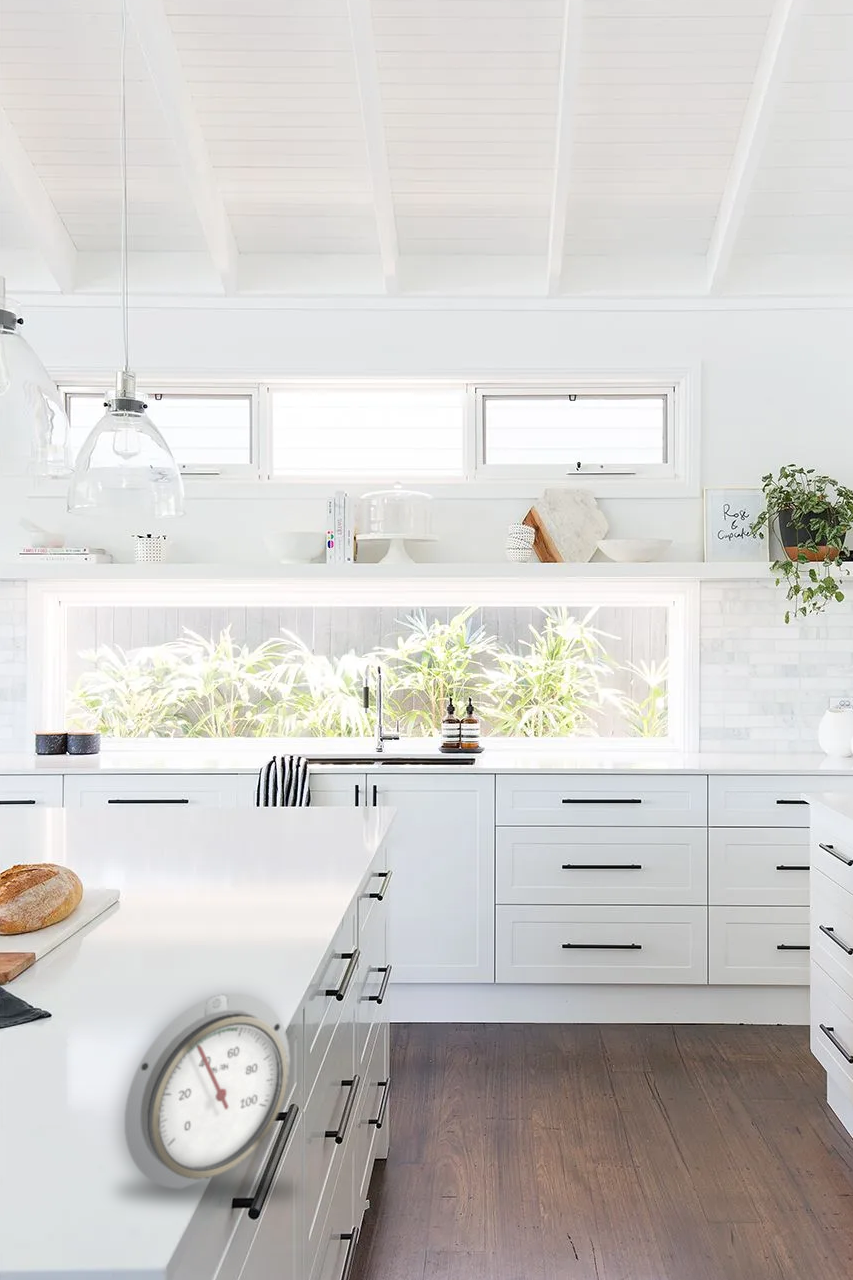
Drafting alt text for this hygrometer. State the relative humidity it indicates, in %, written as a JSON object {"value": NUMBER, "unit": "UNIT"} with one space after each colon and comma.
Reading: {"value": 40, "unit": "%"}
